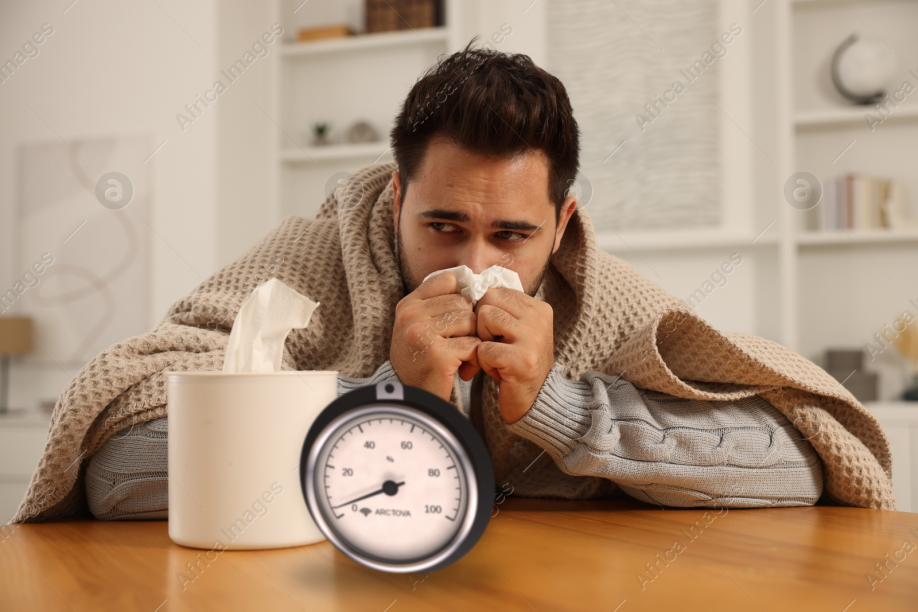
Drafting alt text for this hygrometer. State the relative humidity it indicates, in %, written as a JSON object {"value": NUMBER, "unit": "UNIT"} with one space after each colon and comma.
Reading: {"value": 4, "unit": "%"}
